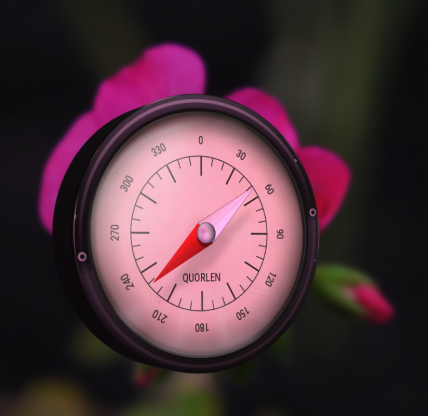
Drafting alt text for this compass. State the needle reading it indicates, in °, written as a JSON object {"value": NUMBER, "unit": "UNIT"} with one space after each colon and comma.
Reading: {"value": 230, "unit": "°"}
